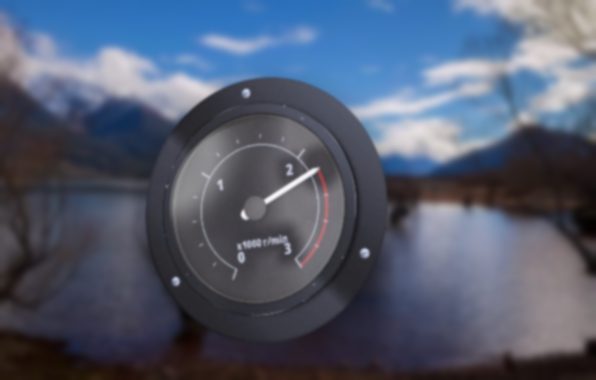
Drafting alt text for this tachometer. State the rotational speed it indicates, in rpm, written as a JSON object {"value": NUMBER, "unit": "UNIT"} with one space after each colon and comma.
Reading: {"value": 2200, "unit": "rpm"}
